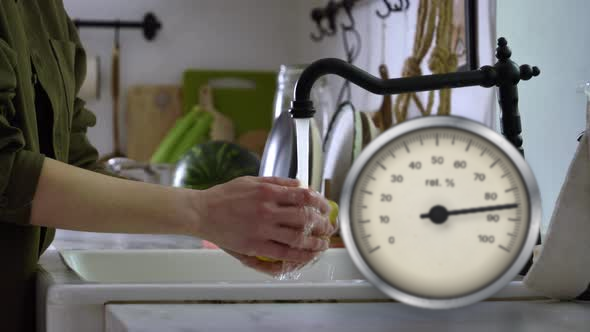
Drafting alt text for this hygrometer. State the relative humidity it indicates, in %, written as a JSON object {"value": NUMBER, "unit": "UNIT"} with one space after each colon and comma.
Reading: {"value": 85, "unit": "%"}
